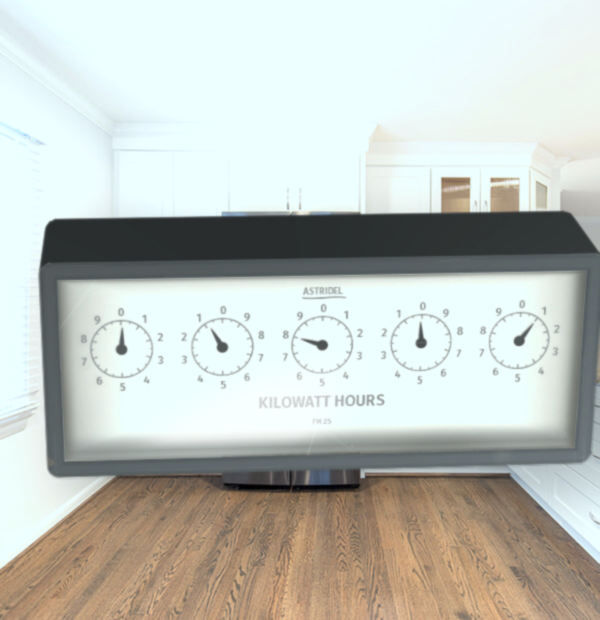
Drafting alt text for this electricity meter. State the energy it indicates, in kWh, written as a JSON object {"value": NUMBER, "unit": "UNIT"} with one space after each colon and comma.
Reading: {"value": 801, "unit": "kWh"}
